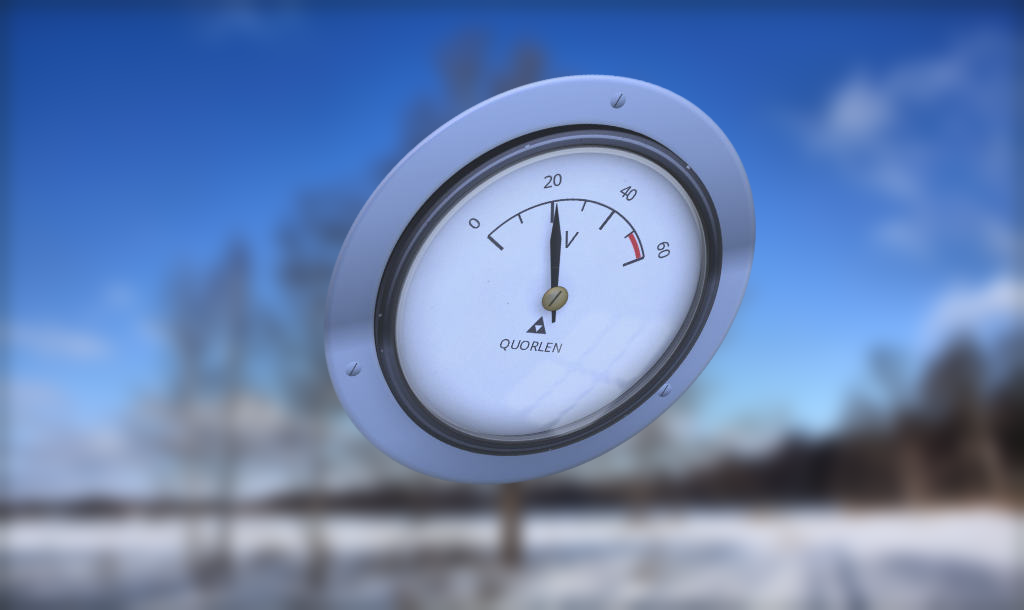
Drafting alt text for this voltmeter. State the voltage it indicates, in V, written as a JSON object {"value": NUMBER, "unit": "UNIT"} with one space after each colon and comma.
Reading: {"value": 20, "unit": "V"}
